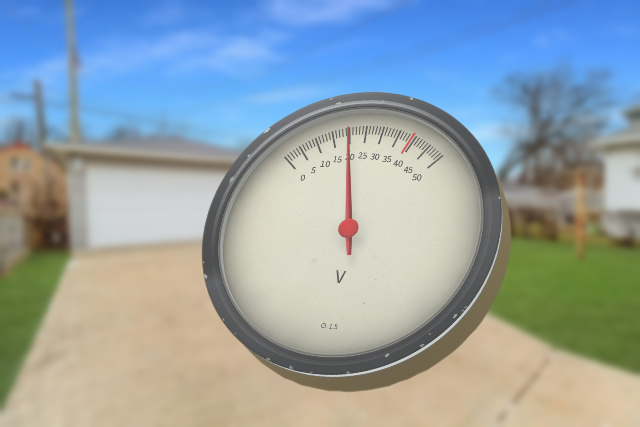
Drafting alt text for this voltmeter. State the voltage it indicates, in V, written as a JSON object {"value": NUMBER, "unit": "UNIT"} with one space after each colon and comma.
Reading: {"value": 20, "unit": "V"}
